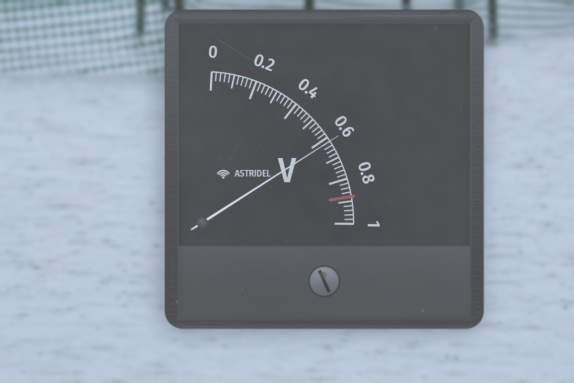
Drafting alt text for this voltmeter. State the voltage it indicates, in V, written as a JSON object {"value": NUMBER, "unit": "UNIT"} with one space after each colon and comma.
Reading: {"value": 0.62, "unit": "V"}
